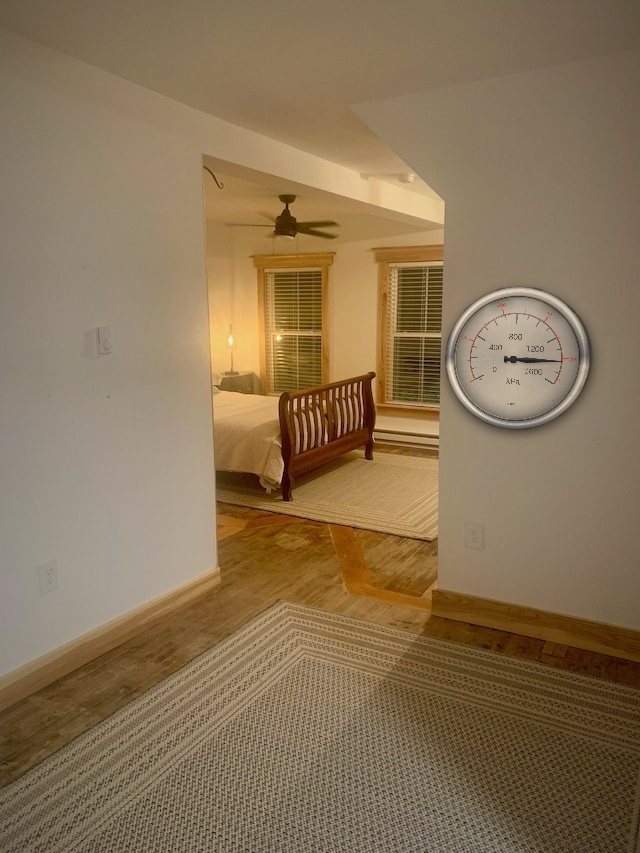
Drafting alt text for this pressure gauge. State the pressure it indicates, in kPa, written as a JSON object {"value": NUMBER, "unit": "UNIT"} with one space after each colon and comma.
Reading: {"value": 1400, "unit": "kPa"}
